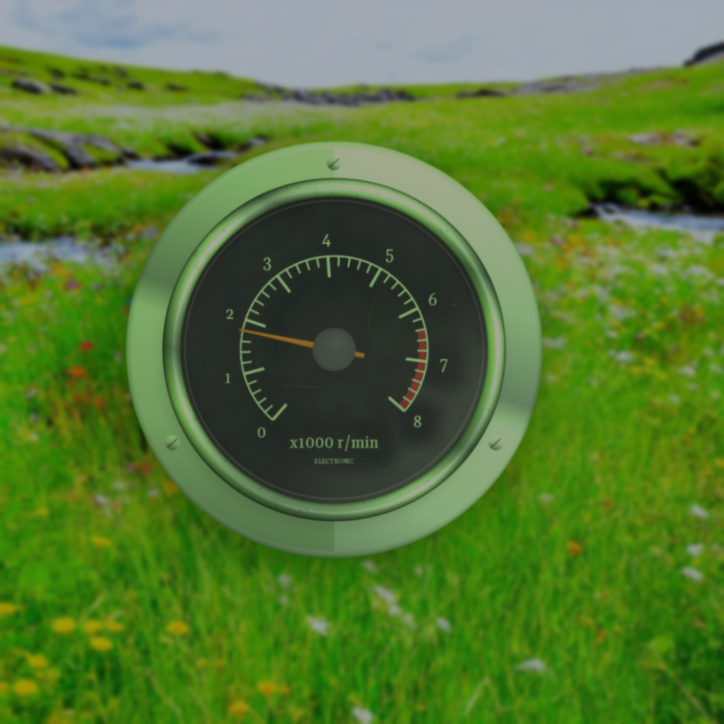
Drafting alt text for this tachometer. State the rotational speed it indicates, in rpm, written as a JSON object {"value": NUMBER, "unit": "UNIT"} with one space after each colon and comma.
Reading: {"value": 1800, "unit": "rpm"}
